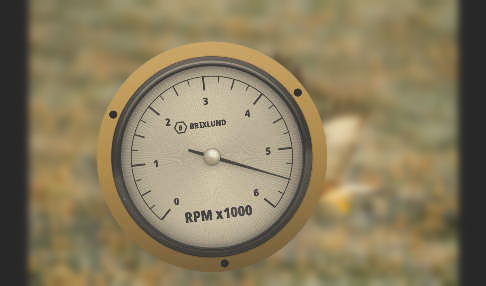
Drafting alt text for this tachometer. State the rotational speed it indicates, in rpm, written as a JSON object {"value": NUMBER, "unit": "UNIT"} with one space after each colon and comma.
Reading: {"value": 5500, "unit": "rpm"}
